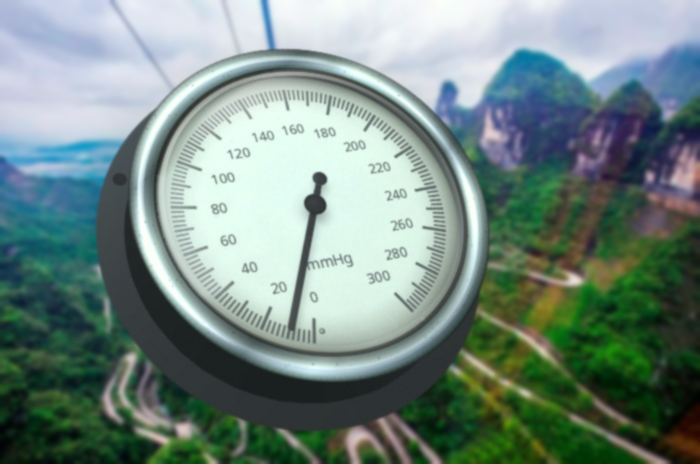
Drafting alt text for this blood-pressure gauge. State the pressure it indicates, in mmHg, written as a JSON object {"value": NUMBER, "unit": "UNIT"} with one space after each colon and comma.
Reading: {"value": 10, "unit": "mmHg"}
